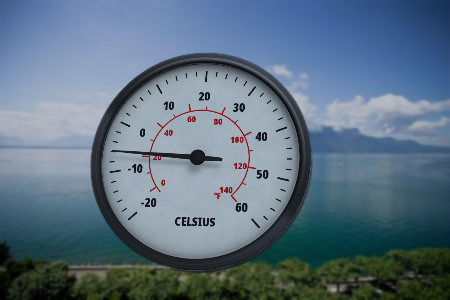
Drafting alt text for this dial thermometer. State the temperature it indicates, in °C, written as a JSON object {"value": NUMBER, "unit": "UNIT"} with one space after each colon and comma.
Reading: {"value": -6, "unit": "°C"}
